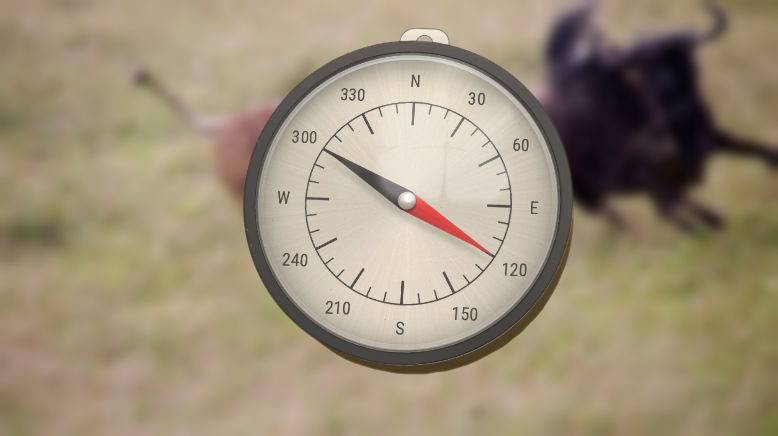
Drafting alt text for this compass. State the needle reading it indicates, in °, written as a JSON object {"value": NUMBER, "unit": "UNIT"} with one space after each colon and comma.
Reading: {"value": 120, "unit": "°"}
